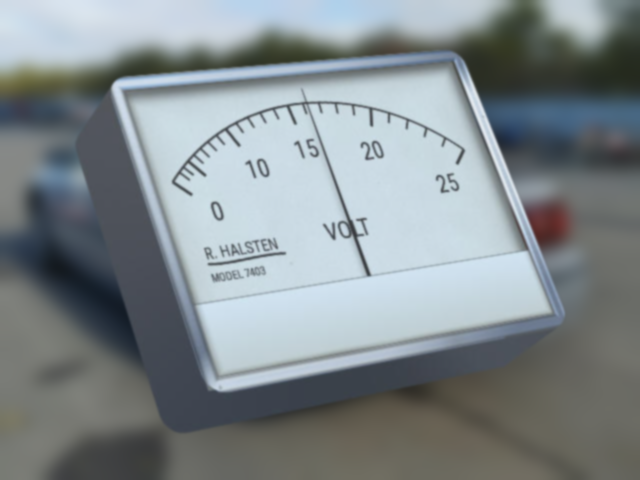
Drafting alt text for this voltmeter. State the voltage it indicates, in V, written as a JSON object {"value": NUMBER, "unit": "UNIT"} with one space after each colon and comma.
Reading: {"value": 16, "unit": "V"}
